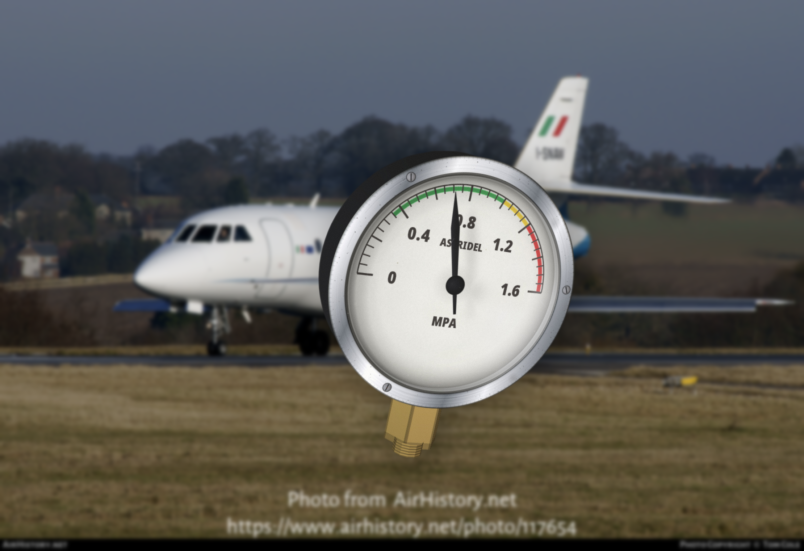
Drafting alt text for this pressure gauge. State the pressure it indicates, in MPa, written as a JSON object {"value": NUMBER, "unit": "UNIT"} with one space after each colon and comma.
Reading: {"value": 0.7, "unit": "MPa"}
